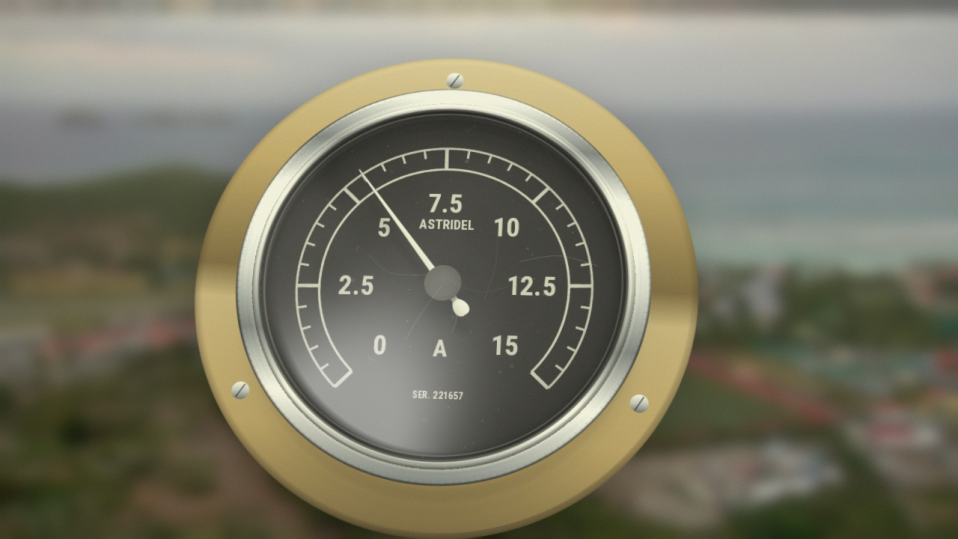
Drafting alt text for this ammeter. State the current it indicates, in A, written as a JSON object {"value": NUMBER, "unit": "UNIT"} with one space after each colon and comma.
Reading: {"value": 5.5, "unit": "A"}
